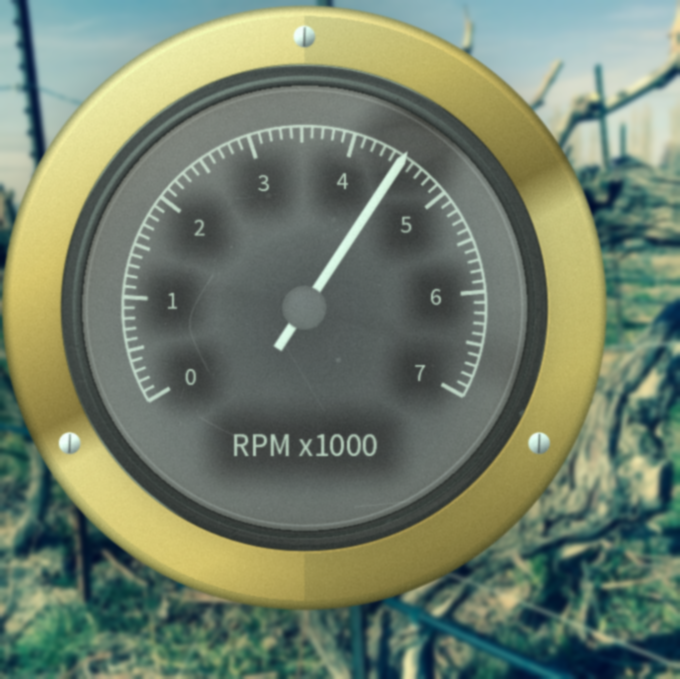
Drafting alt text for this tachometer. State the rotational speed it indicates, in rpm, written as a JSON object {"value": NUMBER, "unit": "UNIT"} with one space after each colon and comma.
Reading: {"value": 4500, "unit": "rpm"}
